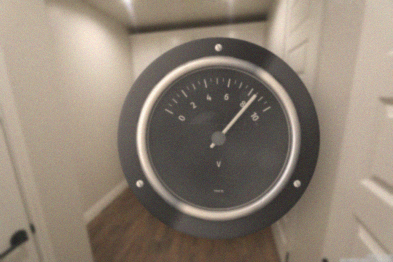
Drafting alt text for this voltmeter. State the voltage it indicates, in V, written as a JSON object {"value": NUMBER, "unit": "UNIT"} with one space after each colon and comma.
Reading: {"value": 8.5, "unit": "V"}
